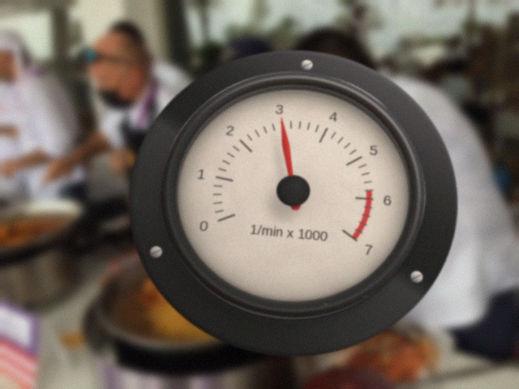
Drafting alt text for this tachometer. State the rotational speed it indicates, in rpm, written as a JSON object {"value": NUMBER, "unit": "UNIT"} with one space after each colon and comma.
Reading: {"value": 3000, "unit": "rpm"}
